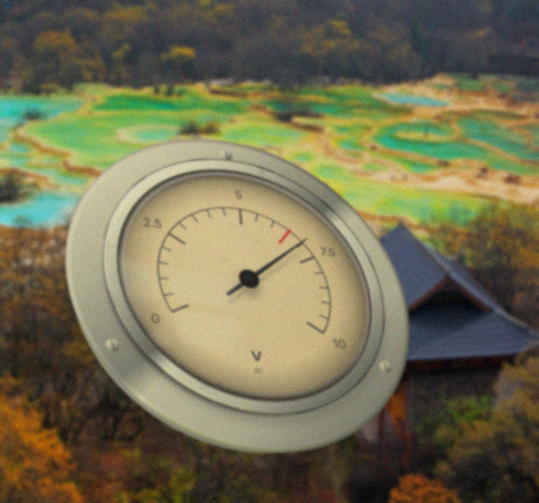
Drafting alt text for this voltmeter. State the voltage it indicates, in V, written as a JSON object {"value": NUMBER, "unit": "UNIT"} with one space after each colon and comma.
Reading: {"value": 7, "unit": "V"}
